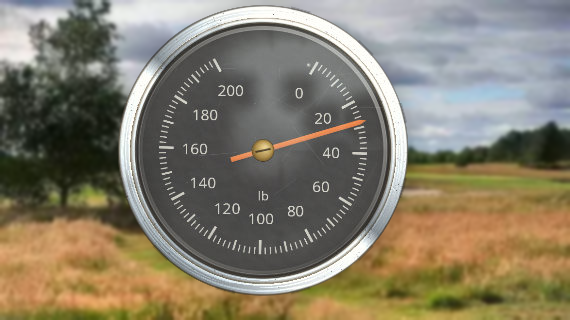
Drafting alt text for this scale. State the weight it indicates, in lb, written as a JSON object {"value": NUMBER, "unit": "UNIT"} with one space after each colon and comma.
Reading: {"value": 28, "unit": "lb"}
